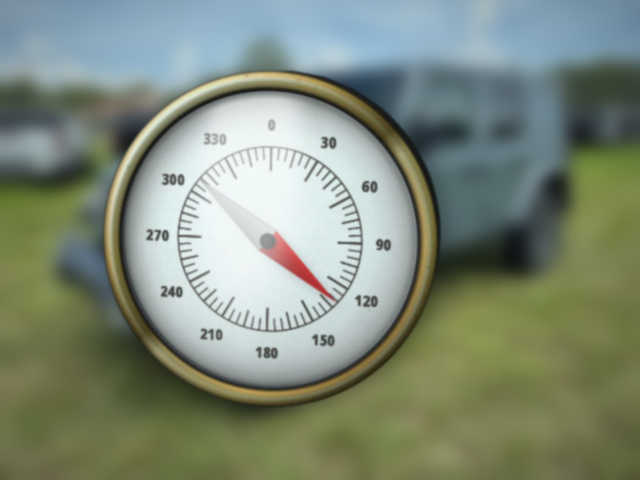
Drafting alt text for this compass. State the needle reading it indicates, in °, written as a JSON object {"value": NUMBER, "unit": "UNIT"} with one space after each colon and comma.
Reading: {"value": 130, "unit": "°"}
